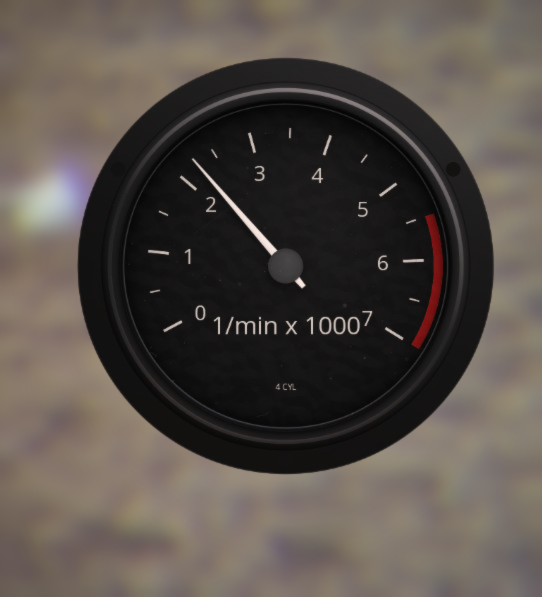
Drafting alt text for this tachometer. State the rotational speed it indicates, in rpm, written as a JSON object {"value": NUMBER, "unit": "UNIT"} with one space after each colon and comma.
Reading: {"value": 2250, "unit": "rpm"}
